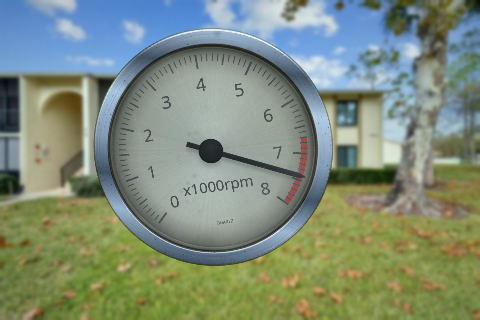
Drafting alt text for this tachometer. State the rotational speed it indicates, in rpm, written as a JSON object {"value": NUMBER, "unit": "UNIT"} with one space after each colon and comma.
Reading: {"value": 7400, "unit": "rpm"}
